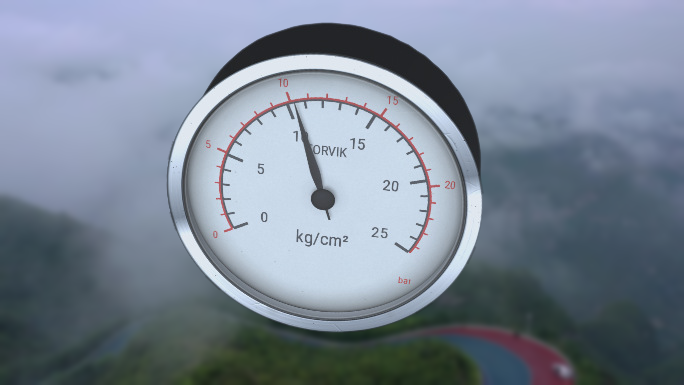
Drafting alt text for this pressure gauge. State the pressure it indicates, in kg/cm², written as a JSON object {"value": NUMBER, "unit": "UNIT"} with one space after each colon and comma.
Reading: {"value": 10.5, "unit": "kg/cm²"}
